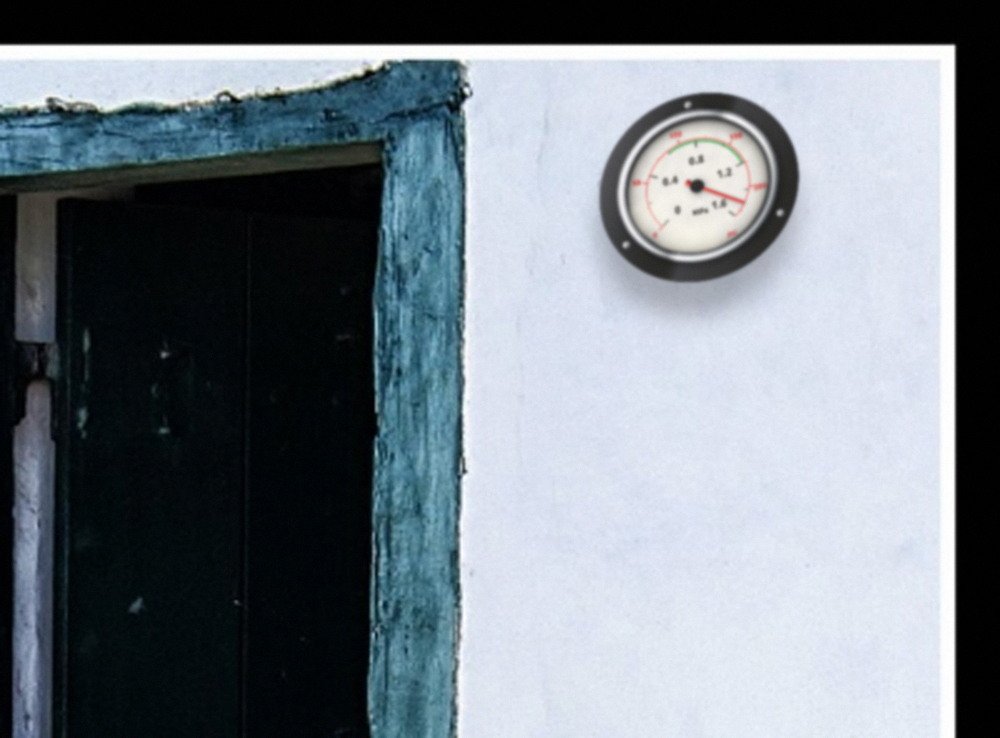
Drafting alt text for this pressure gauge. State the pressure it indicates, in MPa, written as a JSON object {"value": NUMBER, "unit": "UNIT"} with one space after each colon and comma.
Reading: {"value": 1.5, "unit": "MPa"}
